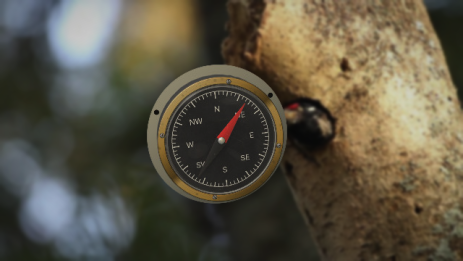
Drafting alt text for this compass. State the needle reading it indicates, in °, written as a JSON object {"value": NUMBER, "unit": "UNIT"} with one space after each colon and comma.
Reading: {"value": 40, "unit": "°"}
